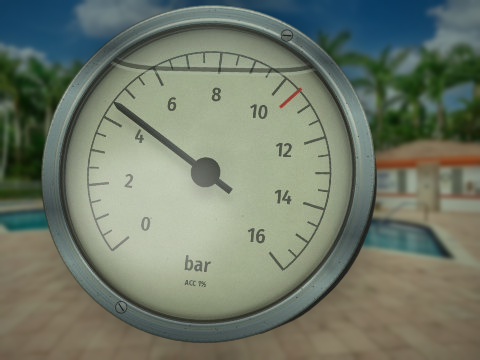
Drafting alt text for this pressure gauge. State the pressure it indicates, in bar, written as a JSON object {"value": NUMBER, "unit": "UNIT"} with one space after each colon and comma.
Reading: {"value": 4.5, "unit": "bar"}
